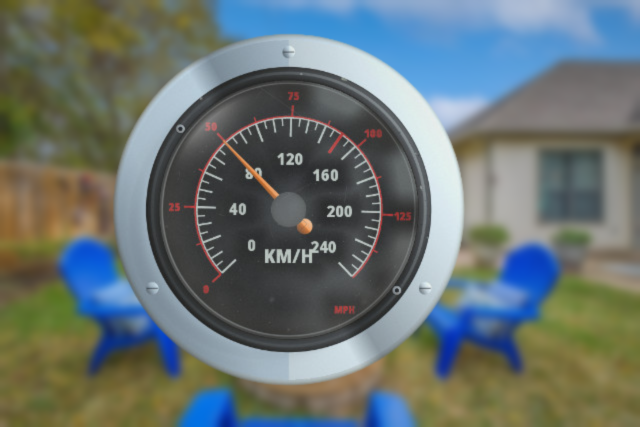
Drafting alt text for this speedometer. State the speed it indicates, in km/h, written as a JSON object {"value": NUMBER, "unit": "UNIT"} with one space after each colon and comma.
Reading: {"value": 80, "unit": "km/h"}
